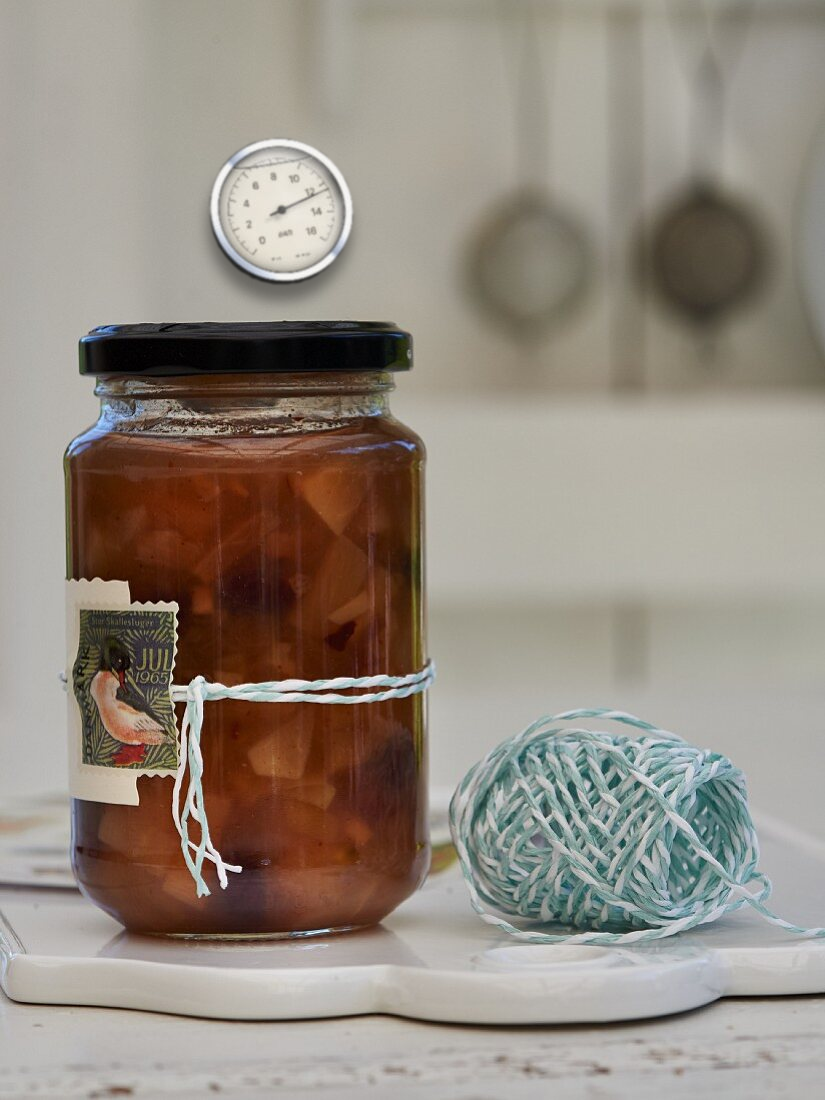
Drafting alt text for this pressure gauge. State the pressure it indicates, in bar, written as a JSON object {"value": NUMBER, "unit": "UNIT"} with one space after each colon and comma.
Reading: {"value": 12.5, "unit": "bar"}
